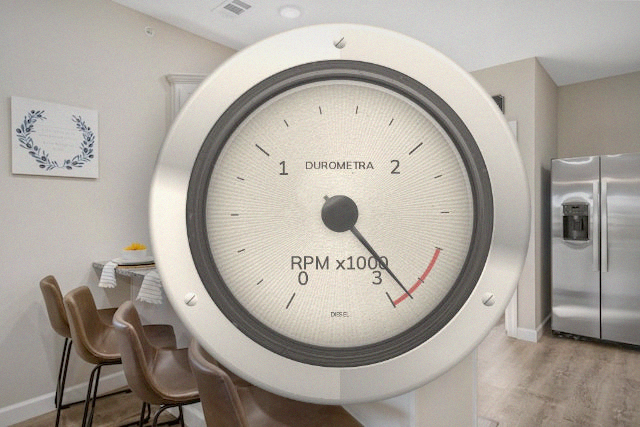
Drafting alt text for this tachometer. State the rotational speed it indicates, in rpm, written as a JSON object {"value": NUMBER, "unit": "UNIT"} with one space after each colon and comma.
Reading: {"value": 2900, "unit": "rpm"}
